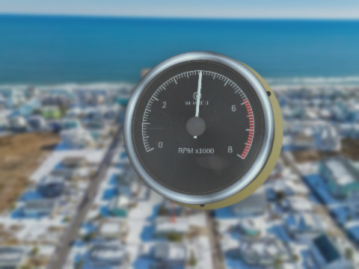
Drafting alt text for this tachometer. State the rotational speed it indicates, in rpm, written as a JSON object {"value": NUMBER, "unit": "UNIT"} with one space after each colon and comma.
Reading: {"value": 4000, "unit": "rpm"}
